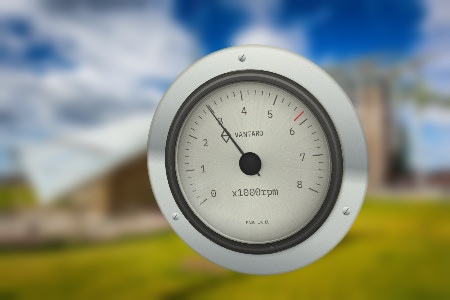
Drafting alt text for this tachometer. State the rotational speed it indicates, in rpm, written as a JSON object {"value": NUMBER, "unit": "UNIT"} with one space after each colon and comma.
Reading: {"value": 3000, "unit": "rpm"}
